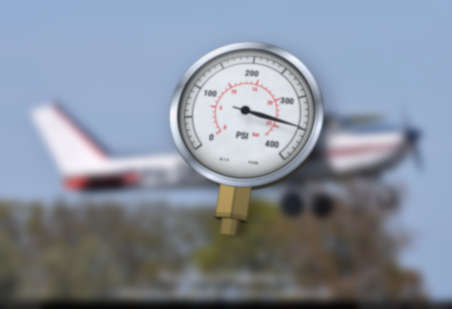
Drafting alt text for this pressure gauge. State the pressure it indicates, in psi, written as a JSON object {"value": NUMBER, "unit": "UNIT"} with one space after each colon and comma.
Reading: {"value": 350, "unit": "psi"}
